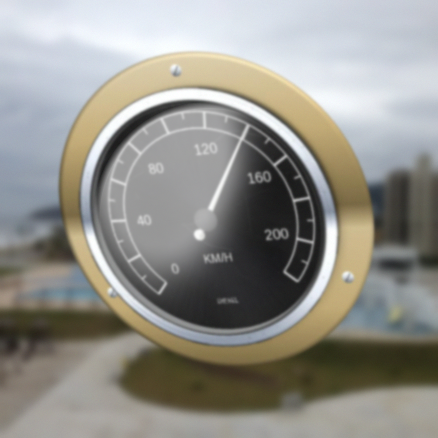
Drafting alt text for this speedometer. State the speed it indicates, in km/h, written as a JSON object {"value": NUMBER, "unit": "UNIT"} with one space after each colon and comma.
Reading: {"value": 140, "unit": "km/h"}
